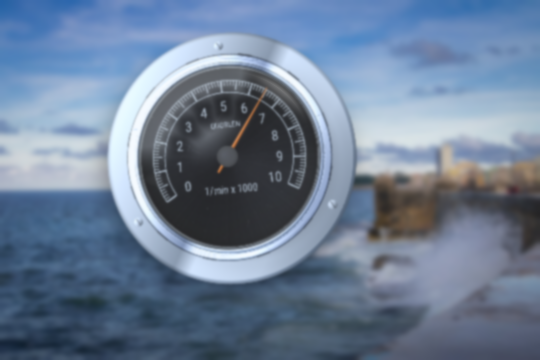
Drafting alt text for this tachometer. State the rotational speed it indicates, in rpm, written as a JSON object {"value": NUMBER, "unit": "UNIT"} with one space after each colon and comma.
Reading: {"value": 6500, "unit": "rpm"}
